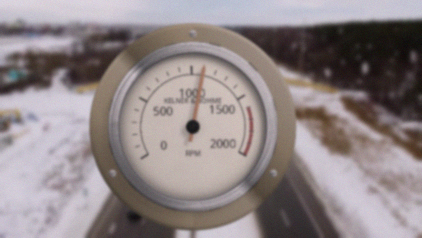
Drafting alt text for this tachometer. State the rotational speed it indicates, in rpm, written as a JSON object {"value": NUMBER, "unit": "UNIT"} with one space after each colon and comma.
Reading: {"value": 1100, "unit": "rpm"}
